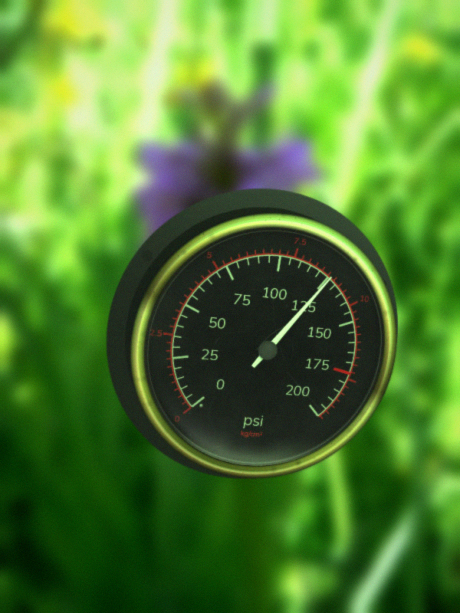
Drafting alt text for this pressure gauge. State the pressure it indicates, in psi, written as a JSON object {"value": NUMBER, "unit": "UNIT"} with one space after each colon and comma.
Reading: {"value": 125, "unit": "psi"}
